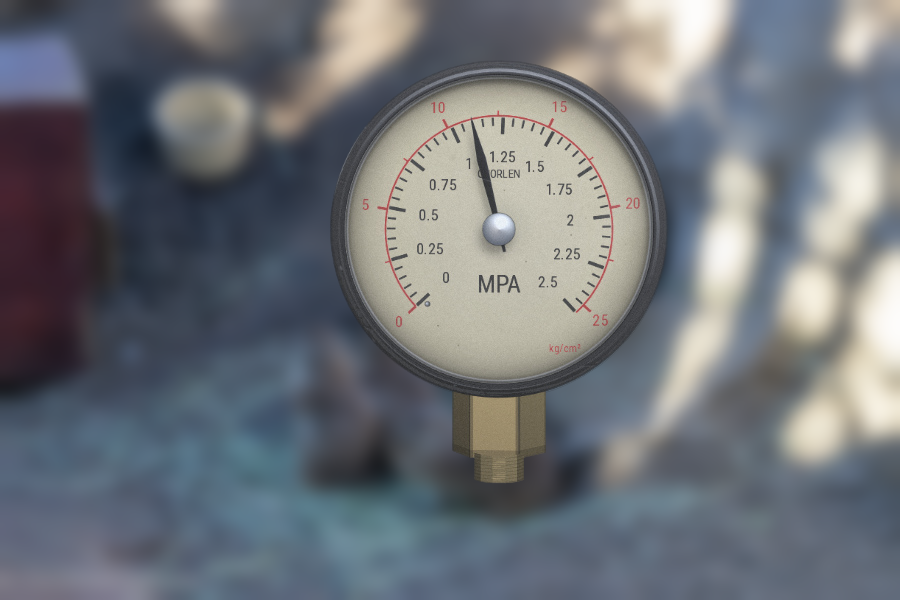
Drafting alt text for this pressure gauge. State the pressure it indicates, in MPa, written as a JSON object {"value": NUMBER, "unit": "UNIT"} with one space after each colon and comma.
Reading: {"value": 1.1, "unit": "MPa"}
